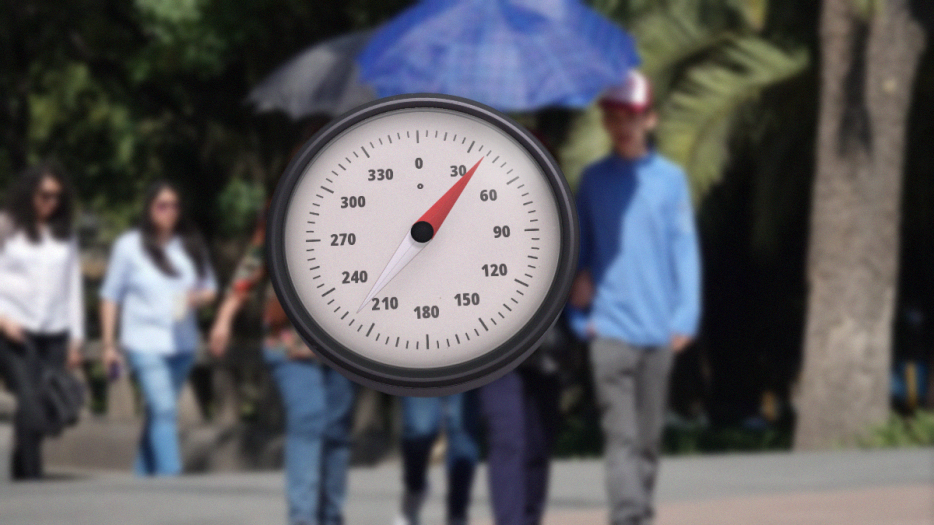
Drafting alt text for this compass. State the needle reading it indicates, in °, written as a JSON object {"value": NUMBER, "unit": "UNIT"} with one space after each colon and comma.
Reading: {"value": 40, "unit": "°"}
